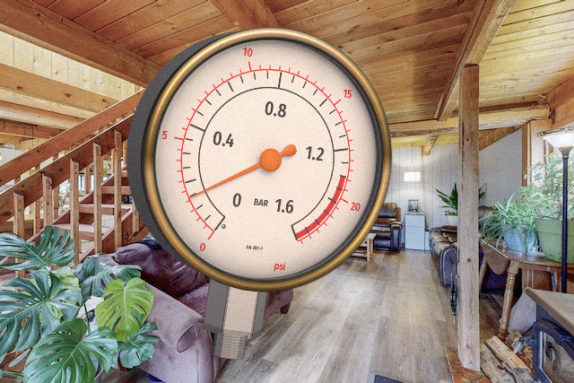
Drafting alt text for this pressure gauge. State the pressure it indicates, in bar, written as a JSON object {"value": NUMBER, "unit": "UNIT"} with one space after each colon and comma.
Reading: {"value": 0.15, "unit": "bar"}
